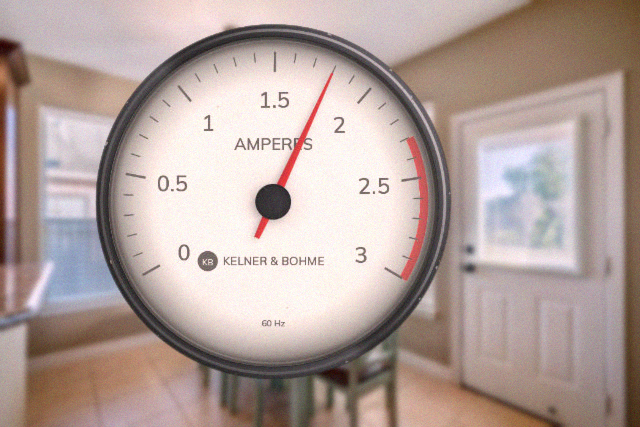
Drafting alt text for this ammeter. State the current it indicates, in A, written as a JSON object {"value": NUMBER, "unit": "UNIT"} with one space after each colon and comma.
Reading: {"value": 1.8, "unit": "A"}
